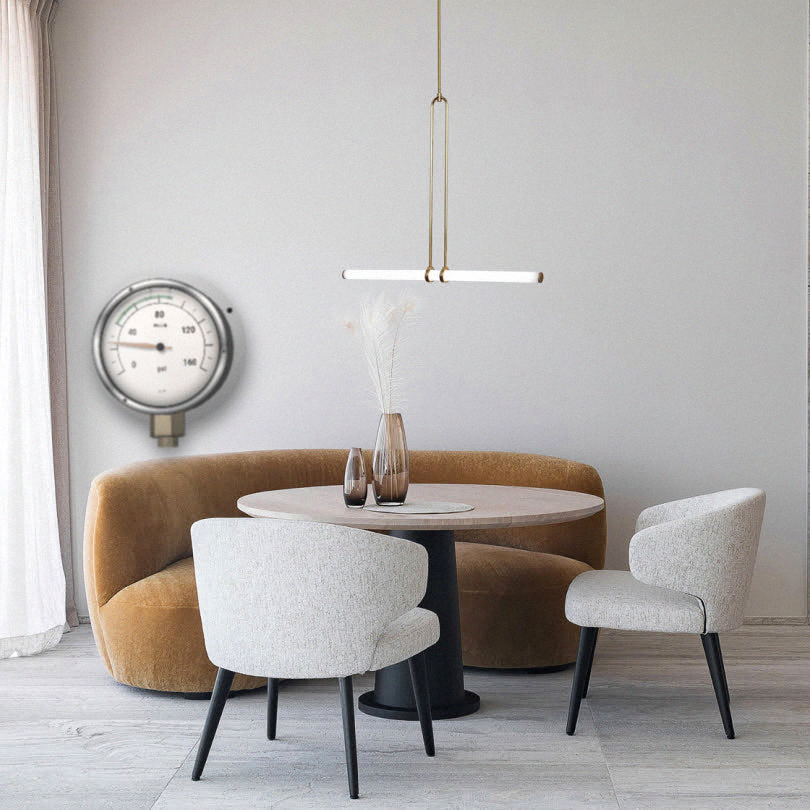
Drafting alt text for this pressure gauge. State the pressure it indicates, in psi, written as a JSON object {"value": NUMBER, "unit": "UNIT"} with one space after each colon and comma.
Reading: {"value": 25, "unit": "psi"}
